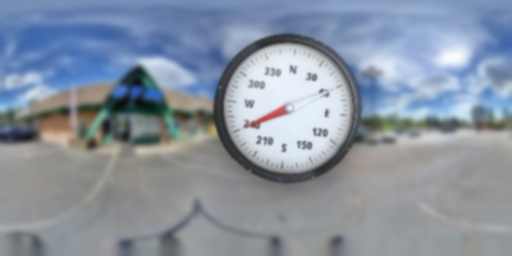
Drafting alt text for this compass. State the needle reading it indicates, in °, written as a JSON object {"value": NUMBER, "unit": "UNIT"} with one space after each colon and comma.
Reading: {"value": 240, "unit": "°"}
